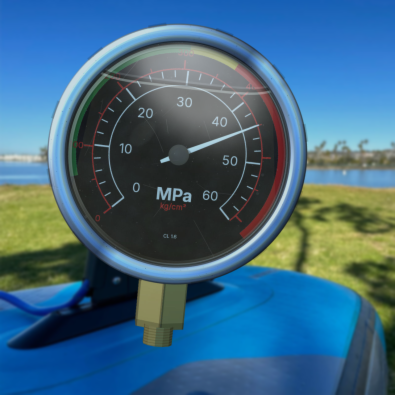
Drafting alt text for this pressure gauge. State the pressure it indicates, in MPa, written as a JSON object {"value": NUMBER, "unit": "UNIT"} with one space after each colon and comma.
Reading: {"value": 44, "unit": "MPa"}
